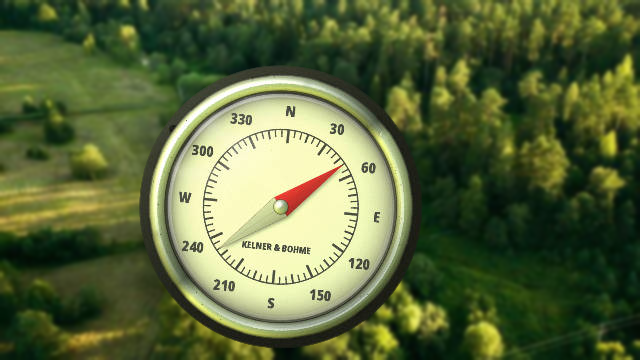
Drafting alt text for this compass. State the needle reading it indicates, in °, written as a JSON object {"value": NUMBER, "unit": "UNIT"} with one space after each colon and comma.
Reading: {"value": 50, "unit": "°"}
